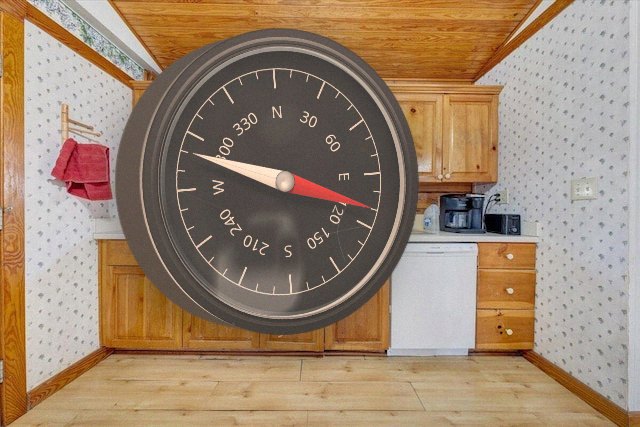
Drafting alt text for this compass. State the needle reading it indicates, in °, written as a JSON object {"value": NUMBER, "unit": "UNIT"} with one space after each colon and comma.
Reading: {"value": 110, "unit": "°"}
